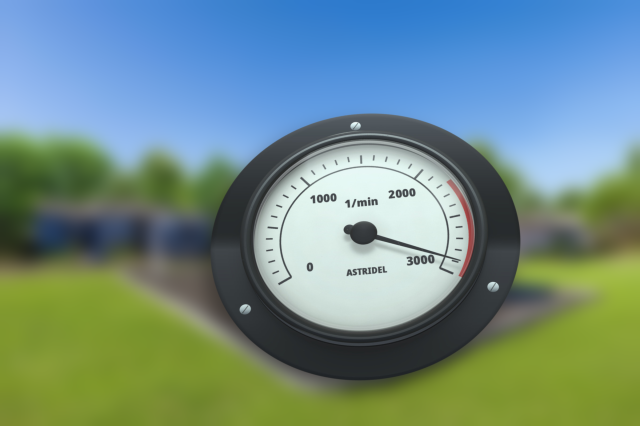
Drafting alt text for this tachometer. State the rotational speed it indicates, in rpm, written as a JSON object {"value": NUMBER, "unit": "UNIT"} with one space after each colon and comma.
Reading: {"value": 2900, "unit": "rpm"}
